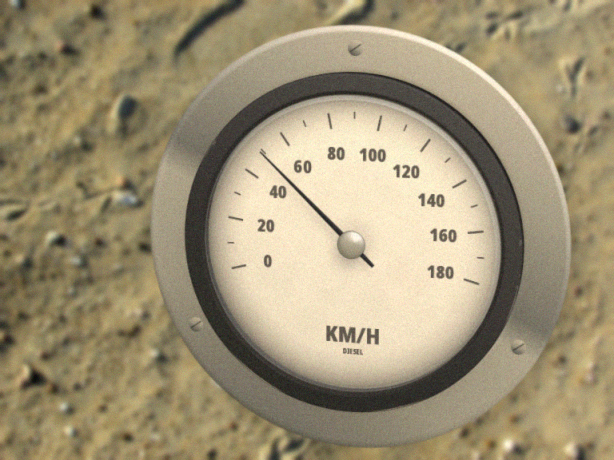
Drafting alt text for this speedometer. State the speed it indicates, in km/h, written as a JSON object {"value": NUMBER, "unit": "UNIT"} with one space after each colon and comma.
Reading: {"value": 50, "unit": "km/h"}
